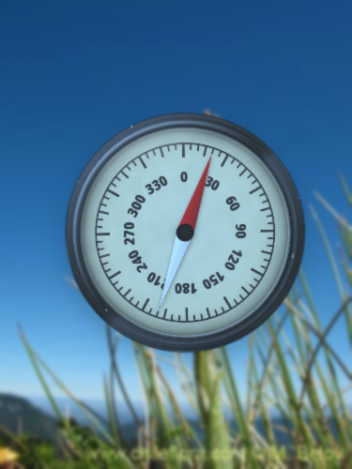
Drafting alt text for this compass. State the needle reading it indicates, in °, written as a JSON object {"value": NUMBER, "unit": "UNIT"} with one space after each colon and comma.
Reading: {"value": 20, "unit": "°"}
